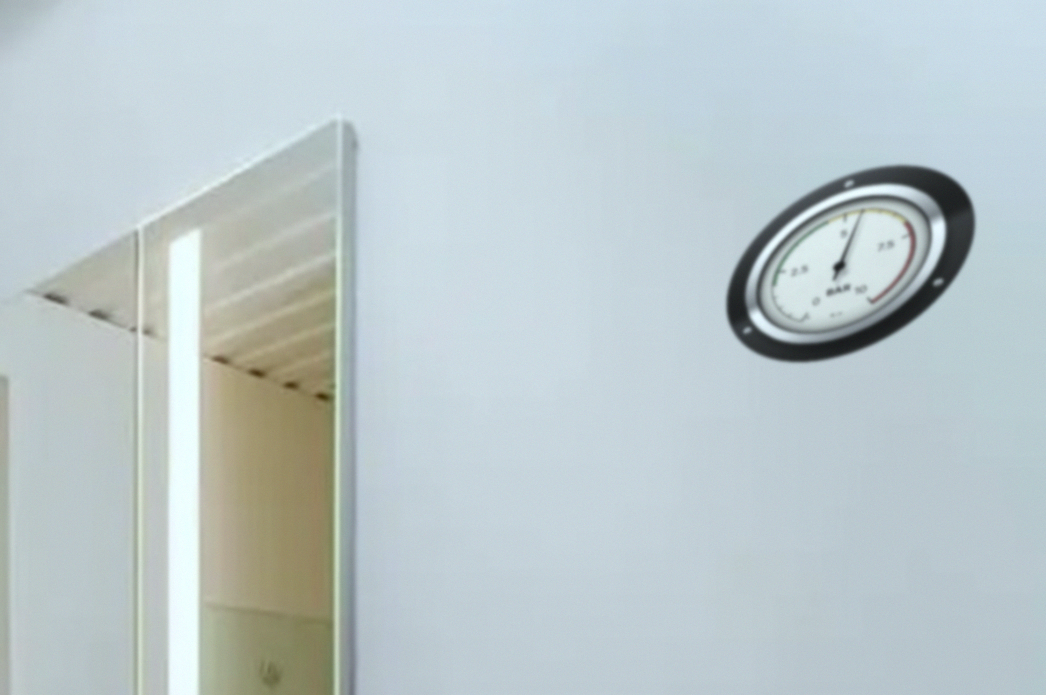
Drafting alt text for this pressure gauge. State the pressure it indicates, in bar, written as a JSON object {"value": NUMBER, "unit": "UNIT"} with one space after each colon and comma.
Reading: {"value": 5.5, "unit": "bar"}
